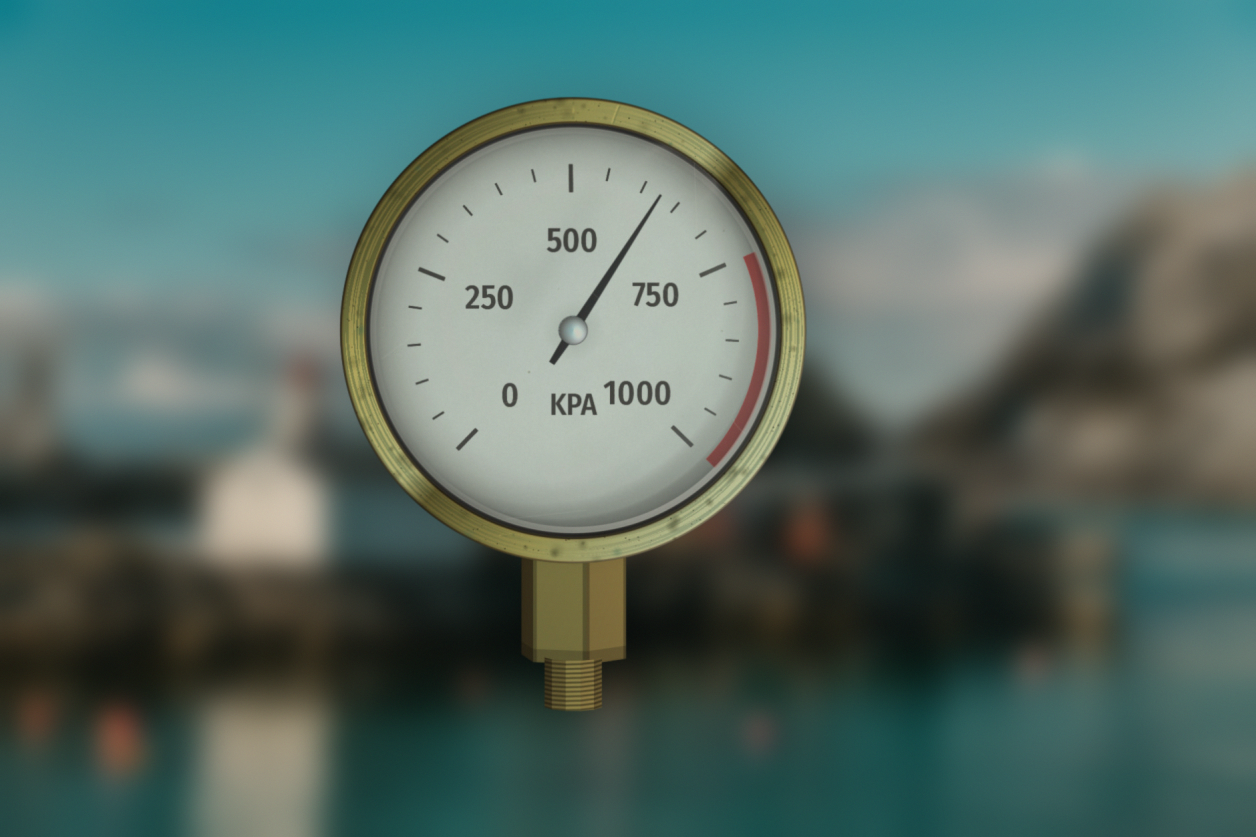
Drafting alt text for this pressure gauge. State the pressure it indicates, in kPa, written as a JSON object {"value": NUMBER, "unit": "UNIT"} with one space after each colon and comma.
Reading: {"value": 625, "unit": "kPa"}
